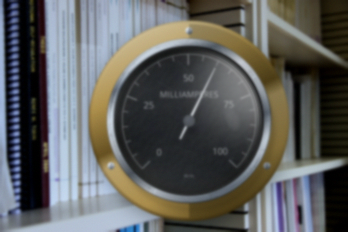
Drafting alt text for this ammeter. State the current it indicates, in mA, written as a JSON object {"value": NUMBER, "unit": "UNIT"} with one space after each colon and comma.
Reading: {"value": 60, "unit": "mA"}
